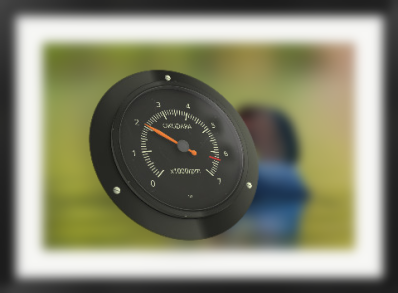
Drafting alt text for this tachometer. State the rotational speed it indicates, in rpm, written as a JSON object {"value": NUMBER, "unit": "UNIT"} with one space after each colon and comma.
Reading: {"value": 2000, "unit": "rpm"}
